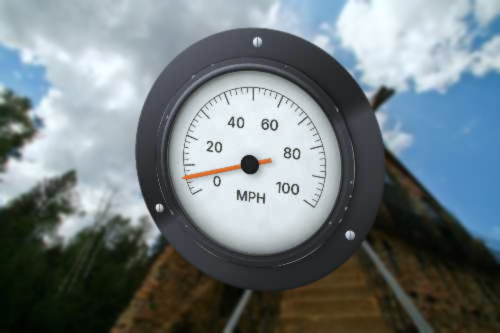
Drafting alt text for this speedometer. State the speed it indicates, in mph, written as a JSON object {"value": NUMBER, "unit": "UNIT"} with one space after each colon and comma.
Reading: {"value": 6, "unit": "mph"}
